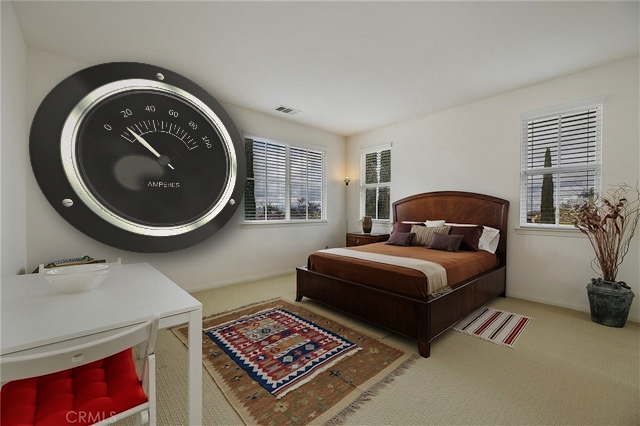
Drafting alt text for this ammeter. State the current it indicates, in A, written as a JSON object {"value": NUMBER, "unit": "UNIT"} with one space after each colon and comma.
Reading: {"value": 10, "unit": "A"}
